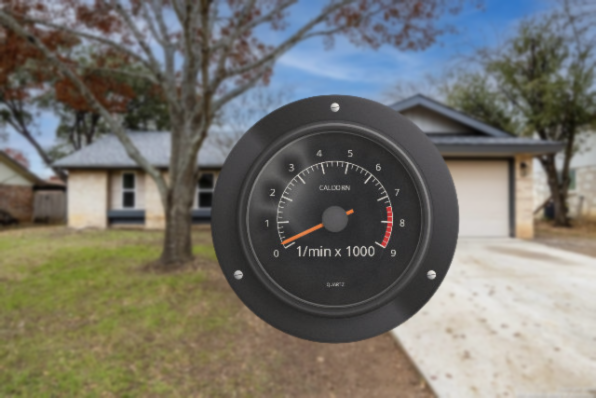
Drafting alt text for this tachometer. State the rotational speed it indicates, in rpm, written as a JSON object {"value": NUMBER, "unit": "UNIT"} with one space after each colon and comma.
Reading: {"value": 200, "unit": "rpm"}
